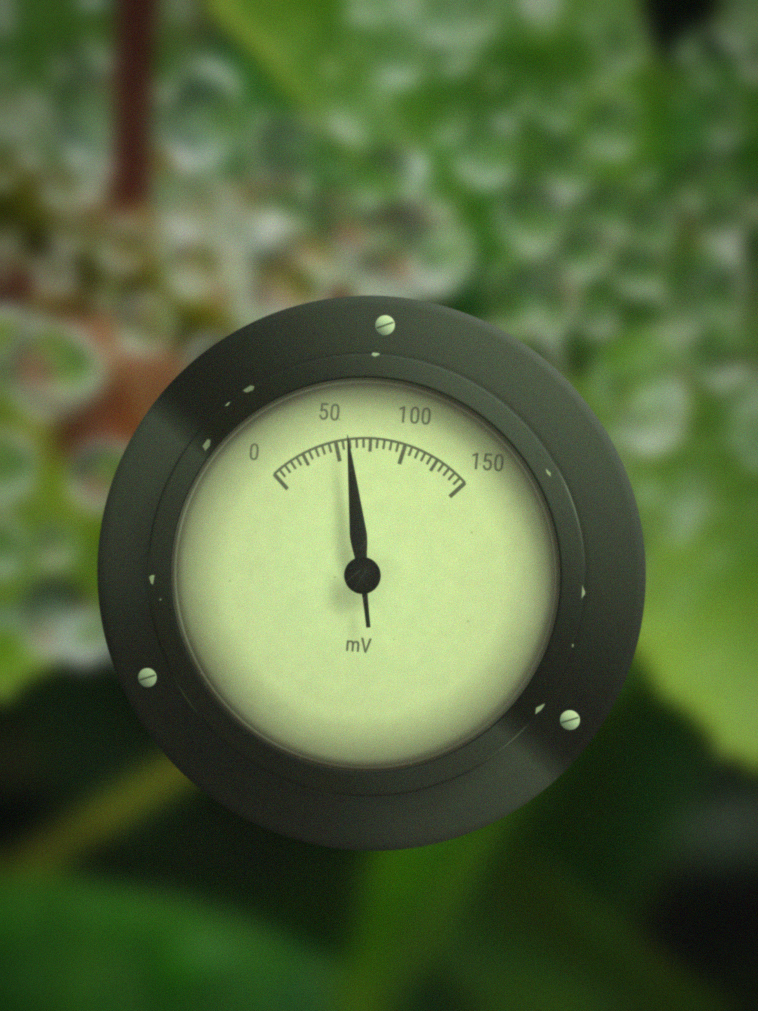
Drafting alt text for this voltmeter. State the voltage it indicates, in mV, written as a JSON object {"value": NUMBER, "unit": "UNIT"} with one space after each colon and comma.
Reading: {"value": 60, "unit": "mV"}
